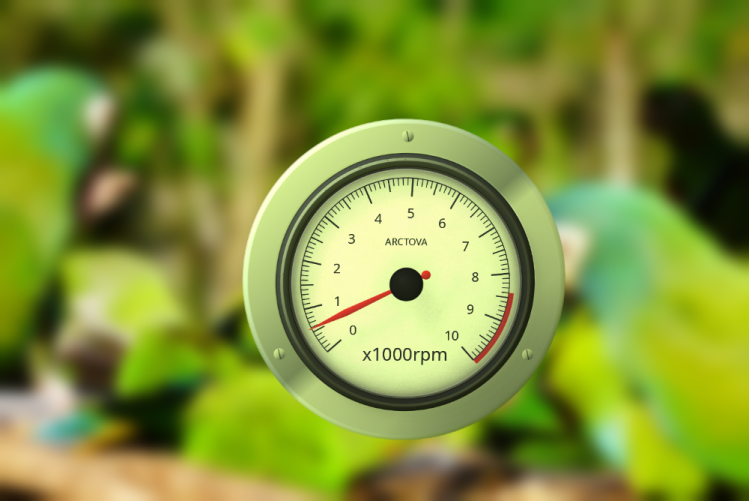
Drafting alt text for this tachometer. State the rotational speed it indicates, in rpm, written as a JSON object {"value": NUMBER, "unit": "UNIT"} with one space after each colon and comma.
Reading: {"value": 600, "unit": "rpm"}
